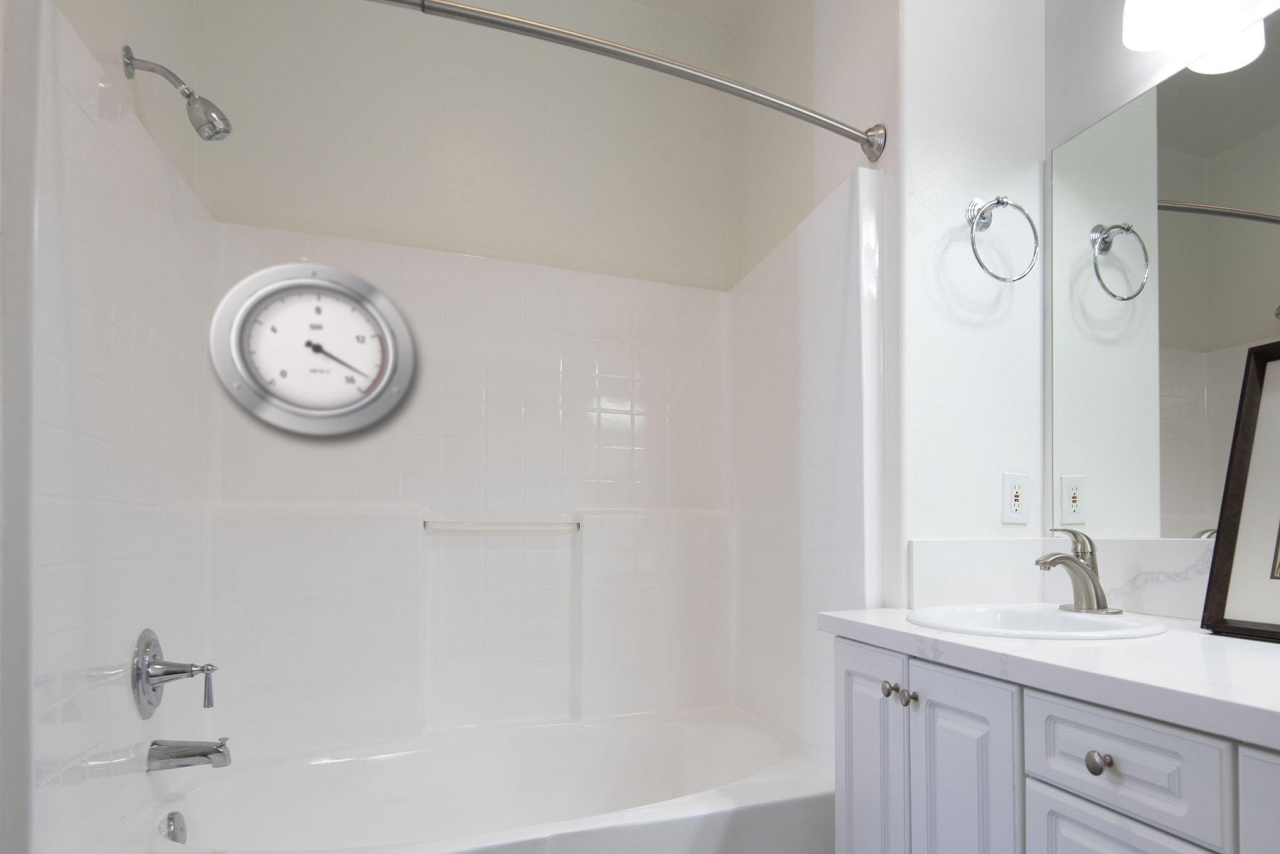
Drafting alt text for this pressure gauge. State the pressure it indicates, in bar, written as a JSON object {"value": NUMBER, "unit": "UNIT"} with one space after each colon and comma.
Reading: {"value": 15, "unit": "bar"}
